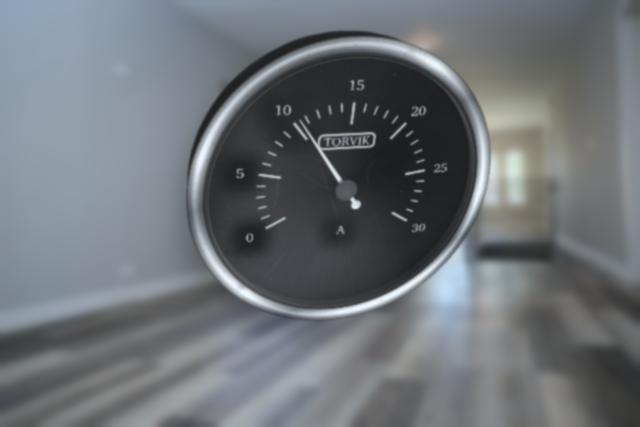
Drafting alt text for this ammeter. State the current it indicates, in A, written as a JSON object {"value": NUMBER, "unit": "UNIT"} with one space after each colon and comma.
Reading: {"value": 10.5, "unit": "A"}
